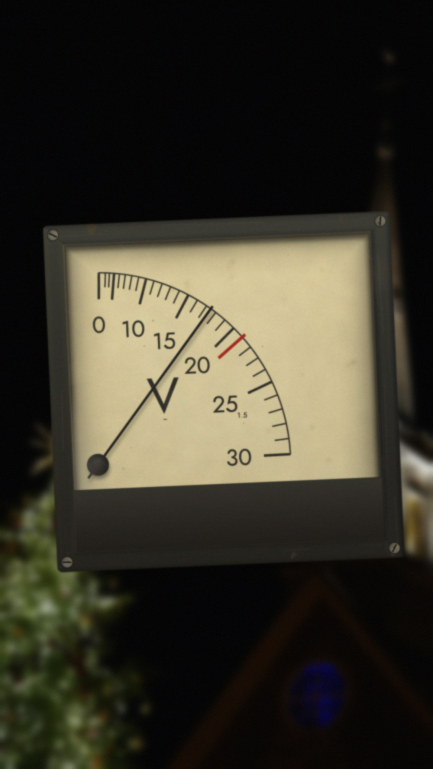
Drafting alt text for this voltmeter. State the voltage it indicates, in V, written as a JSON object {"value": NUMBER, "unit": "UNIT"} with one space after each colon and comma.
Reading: {"value": 17.5, "unit": "V"}
